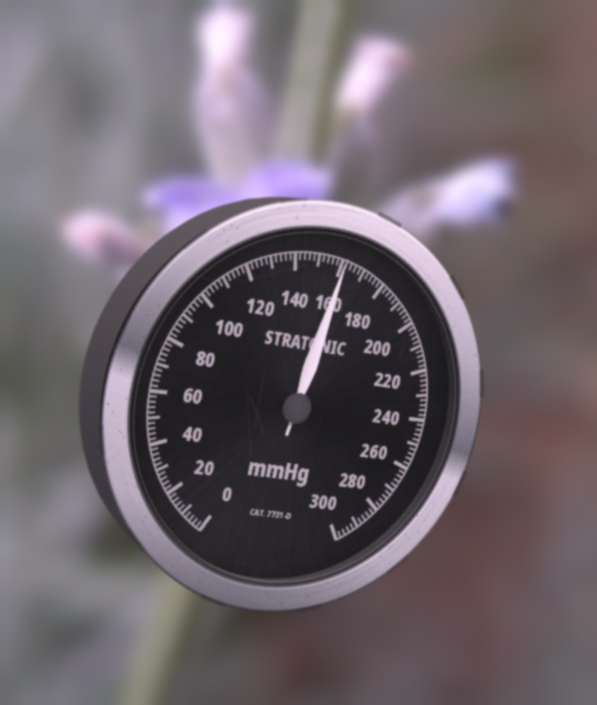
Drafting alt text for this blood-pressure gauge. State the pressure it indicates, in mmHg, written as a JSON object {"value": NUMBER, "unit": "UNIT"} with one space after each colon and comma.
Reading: {"value": 160, "unit": "mmHg"}
